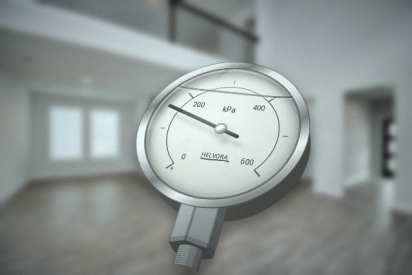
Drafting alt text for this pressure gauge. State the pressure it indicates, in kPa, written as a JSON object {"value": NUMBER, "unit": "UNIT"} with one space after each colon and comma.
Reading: {"value": 150, "unit": "kPa"}
